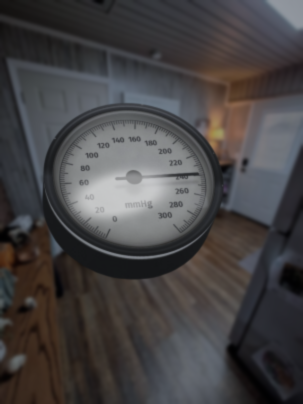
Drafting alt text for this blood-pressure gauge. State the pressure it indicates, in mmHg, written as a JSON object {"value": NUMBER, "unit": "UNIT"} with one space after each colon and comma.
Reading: {"value": 240, "unit": "mmHg"}
